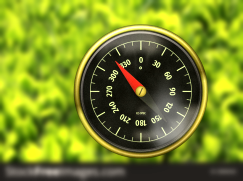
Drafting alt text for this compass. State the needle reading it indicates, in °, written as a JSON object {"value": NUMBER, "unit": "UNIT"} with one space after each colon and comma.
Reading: {"value": 320, "unit": "°"}
